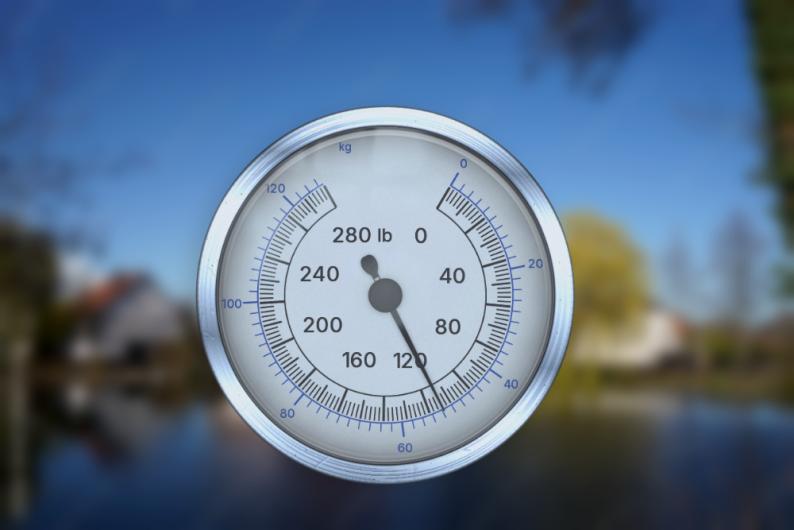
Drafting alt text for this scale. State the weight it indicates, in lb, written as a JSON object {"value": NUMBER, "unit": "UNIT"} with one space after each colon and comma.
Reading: {"value": 114, "unit": "lb"}
